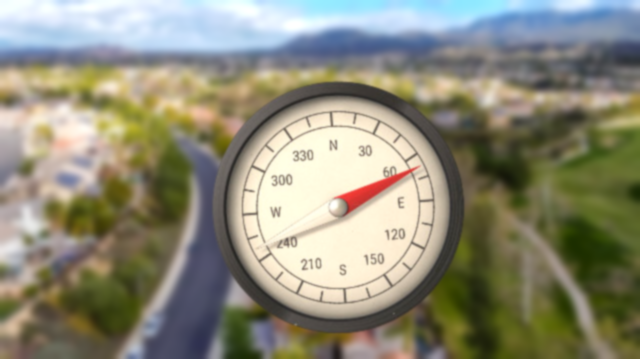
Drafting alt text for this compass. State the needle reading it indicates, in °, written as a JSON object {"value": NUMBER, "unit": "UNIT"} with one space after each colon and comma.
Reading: {"value": 67.5, "unit": "°"}
